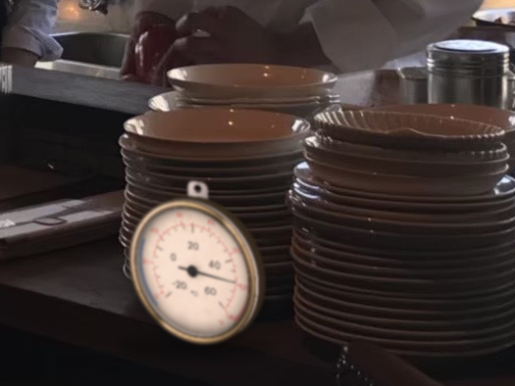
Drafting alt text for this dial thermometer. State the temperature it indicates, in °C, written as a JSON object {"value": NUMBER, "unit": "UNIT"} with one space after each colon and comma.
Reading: {"value": 48, "unit": "°C"}
